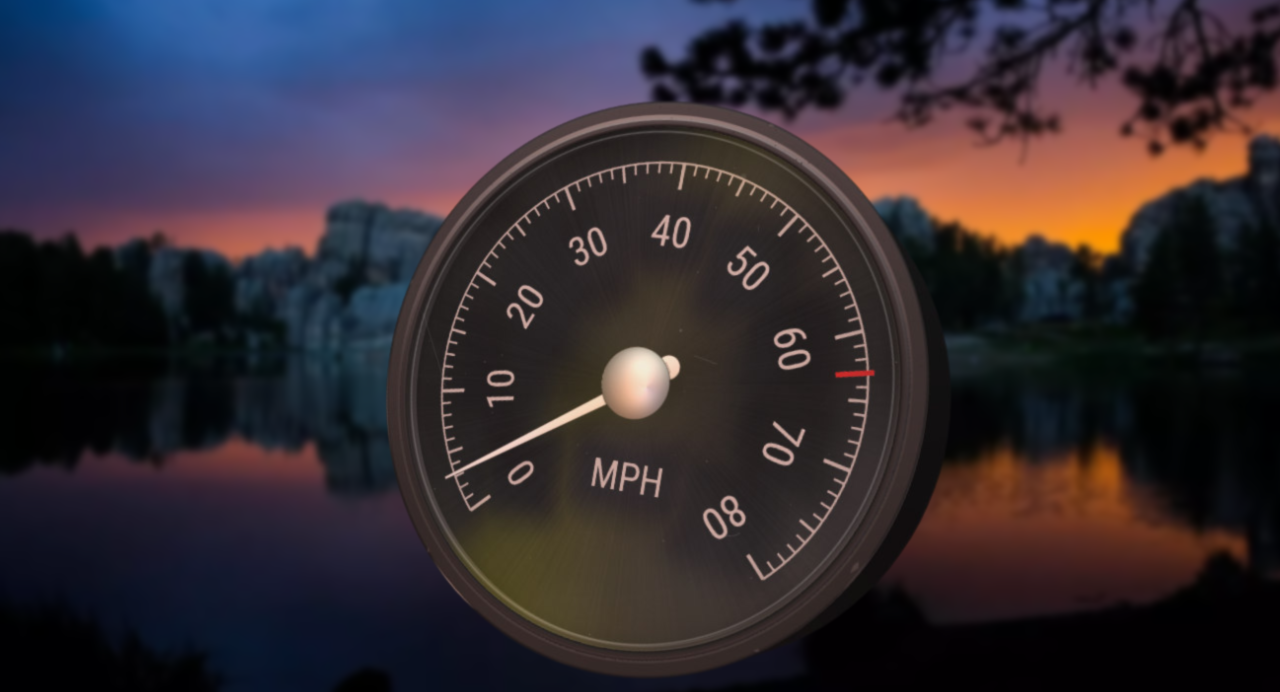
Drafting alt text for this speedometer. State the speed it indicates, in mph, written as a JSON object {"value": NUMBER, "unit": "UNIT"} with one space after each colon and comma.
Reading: {"value": 3, "unit": "mph"}
